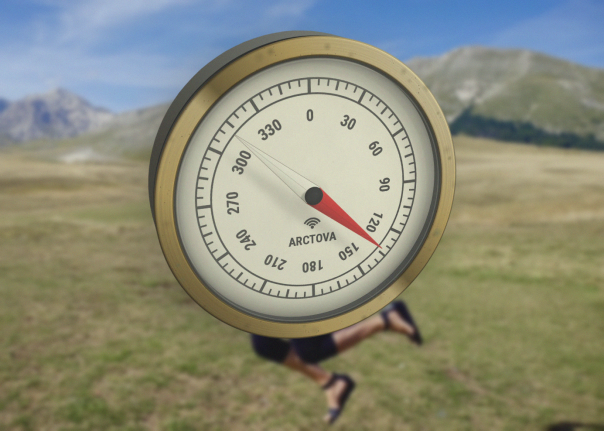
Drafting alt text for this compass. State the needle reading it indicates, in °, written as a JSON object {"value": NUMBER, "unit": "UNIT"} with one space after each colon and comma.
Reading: {"value": 132.5, "unit": "°"}
